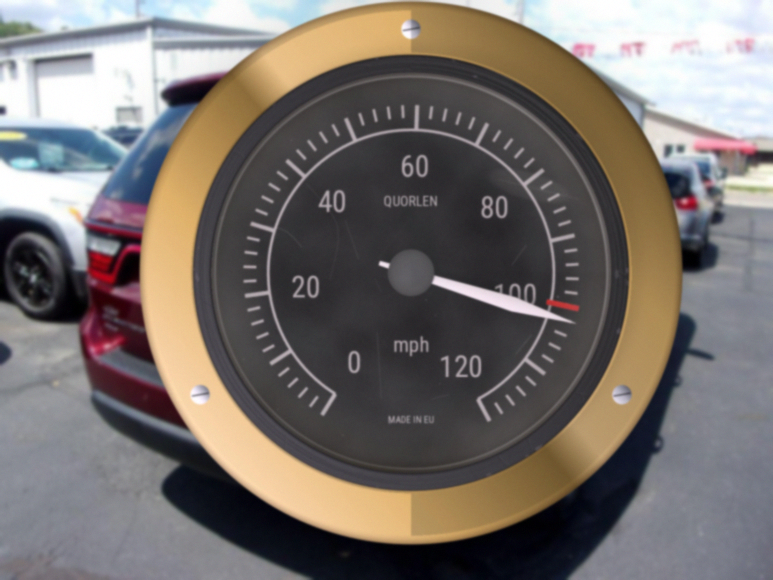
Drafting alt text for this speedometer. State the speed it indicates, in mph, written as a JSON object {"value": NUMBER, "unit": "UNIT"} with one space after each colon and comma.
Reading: {"value": 102, "unit": "mph"}
